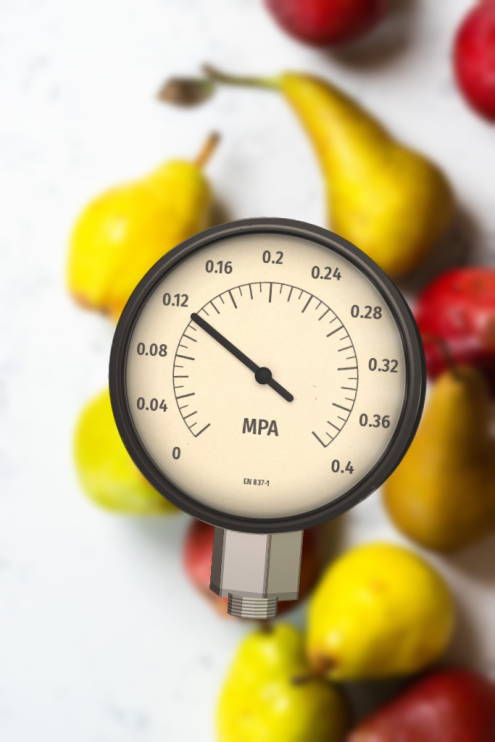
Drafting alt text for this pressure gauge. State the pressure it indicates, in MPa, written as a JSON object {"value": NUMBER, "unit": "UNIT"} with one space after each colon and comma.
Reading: {"value": 0.12, "unit": "MPa"}
